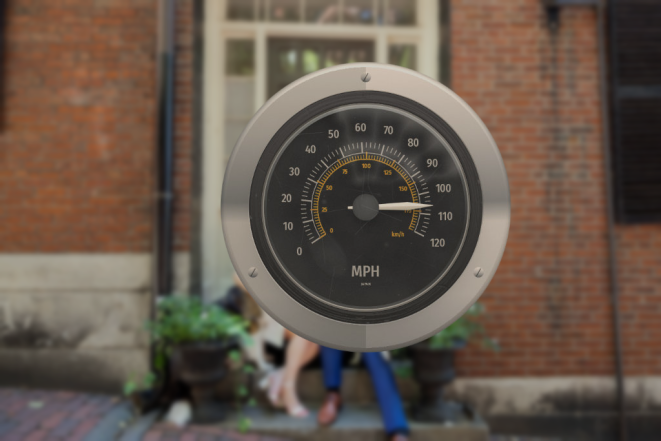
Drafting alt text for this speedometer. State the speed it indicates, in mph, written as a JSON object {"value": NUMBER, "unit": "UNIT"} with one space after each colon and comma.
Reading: {"value": 106, "unit": "mph"}
